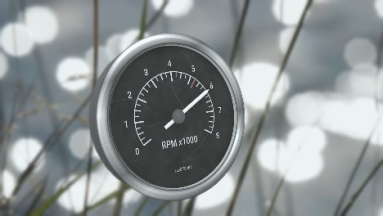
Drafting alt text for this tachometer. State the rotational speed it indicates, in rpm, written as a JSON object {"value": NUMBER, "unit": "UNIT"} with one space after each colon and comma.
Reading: {"value": 6000, "unit": "rpm"}
